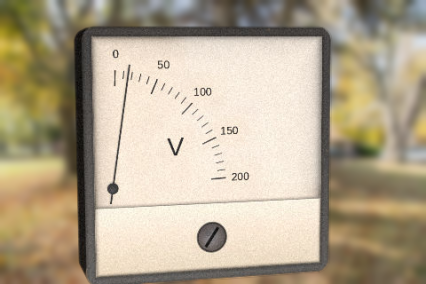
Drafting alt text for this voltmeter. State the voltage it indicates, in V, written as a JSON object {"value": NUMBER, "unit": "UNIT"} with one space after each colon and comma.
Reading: {"value": 15, "unit": "V"}
